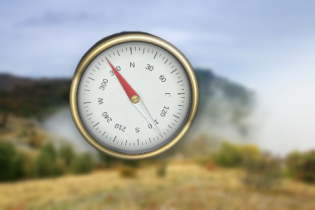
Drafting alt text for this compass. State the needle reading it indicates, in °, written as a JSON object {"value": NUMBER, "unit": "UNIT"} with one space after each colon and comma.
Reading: {"value": 330, "unit": "°"}
